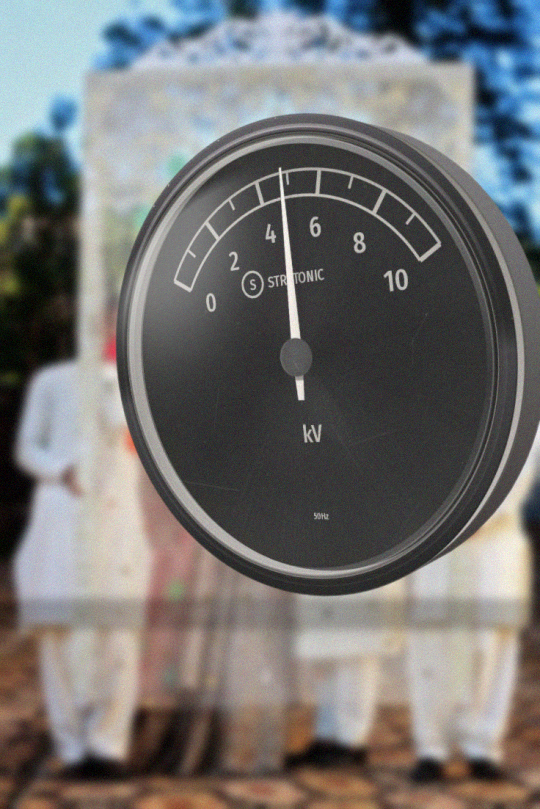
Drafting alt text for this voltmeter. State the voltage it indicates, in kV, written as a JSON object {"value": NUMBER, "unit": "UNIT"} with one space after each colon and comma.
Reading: {"value": 5, "unit": "kV"}
